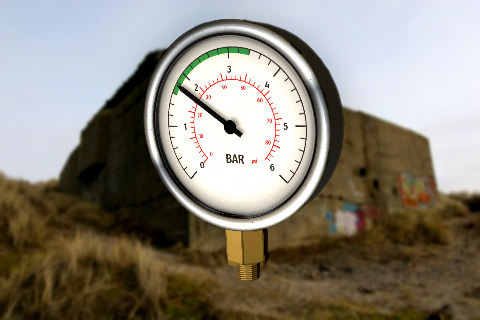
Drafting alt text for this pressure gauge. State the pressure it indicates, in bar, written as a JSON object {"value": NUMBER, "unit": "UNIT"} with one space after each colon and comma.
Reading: {"value": 1.8, "unit": "bar"}
